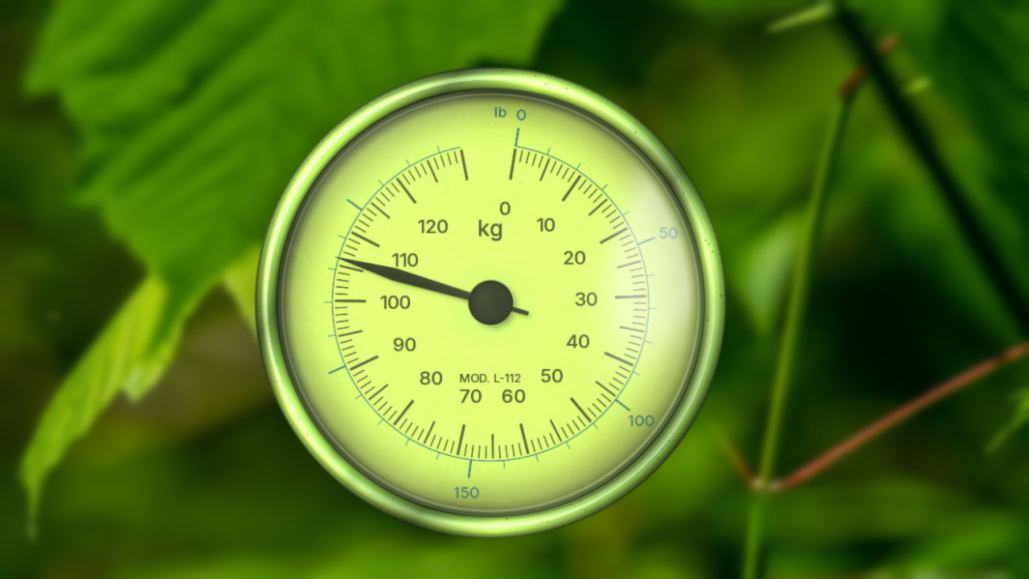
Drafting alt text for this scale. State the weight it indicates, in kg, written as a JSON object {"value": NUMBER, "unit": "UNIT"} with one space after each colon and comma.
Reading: {"value": 106, "unit": "kg"}
